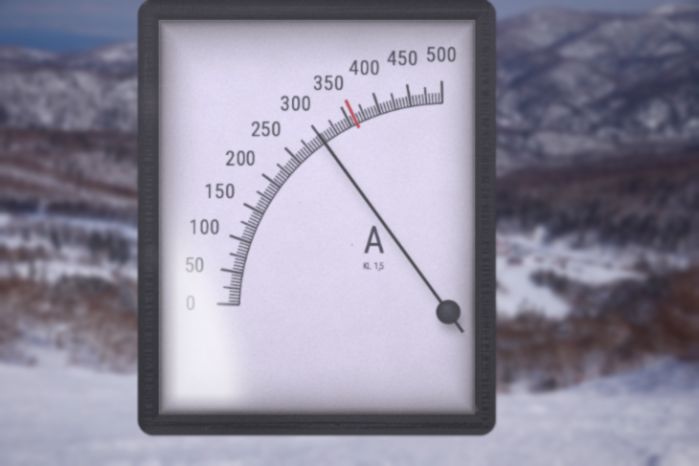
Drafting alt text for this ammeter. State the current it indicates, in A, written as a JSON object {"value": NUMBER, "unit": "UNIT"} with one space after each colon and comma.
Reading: {"value": 300, "unit": "A"}
